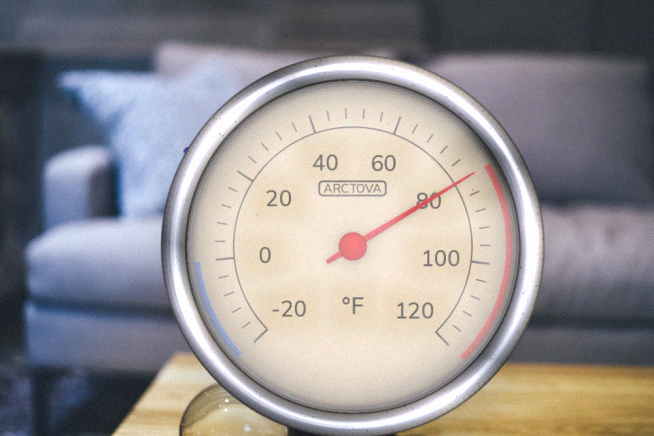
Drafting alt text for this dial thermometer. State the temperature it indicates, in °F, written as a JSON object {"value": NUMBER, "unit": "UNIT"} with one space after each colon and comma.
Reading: {"value": 80, "unit": "°F"}
